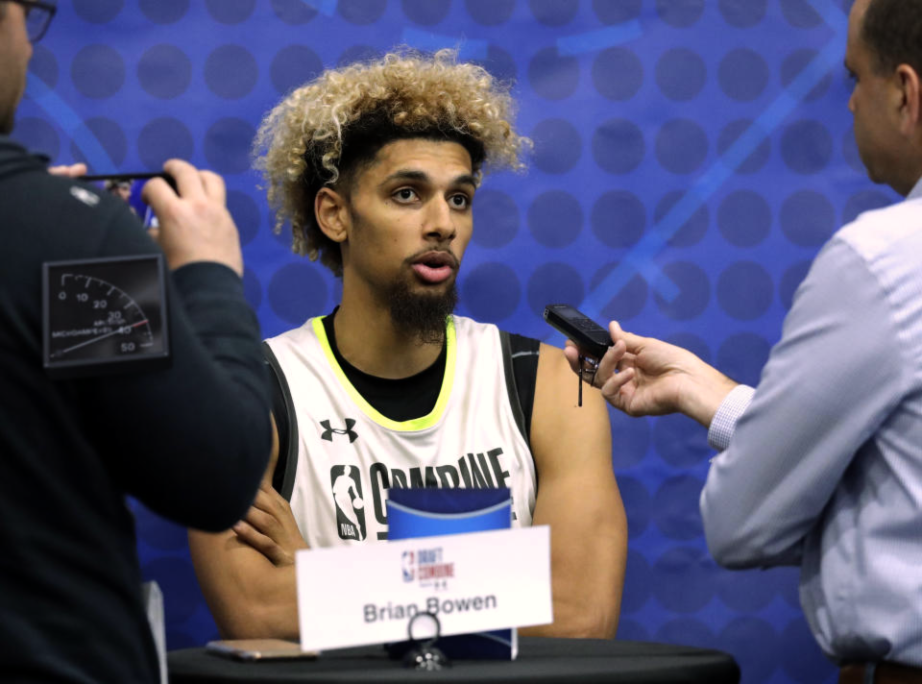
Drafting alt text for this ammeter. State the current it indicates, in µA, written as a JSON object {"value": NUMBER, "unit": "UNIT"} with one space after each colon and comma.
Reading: {"value": 40, "unit": "µA"}
